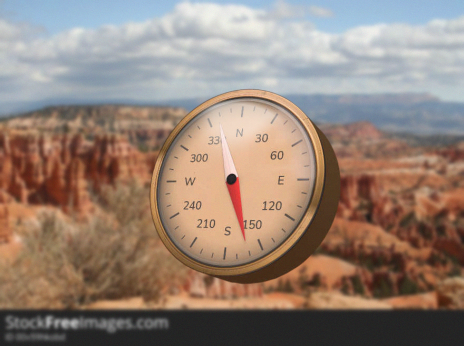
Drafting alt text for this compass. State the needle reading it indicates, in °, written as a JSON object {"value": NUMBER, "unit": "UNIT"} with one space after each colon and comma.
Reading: {"value": 160, "unit": "°"}
